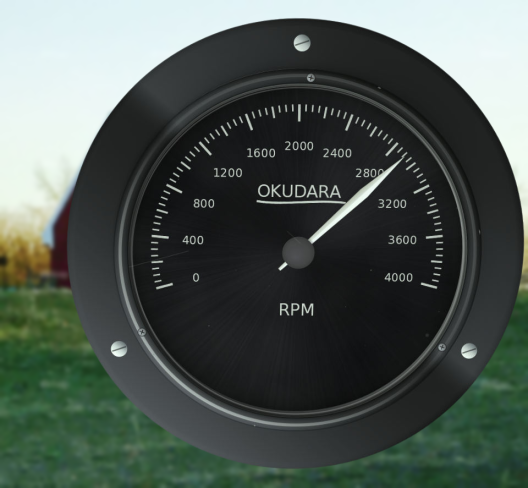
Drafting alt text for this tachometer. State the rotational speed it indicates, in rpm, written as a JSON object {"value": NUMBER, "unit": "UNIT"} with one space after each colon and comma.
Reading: {"value": 2900, "unit": "rpm"}
